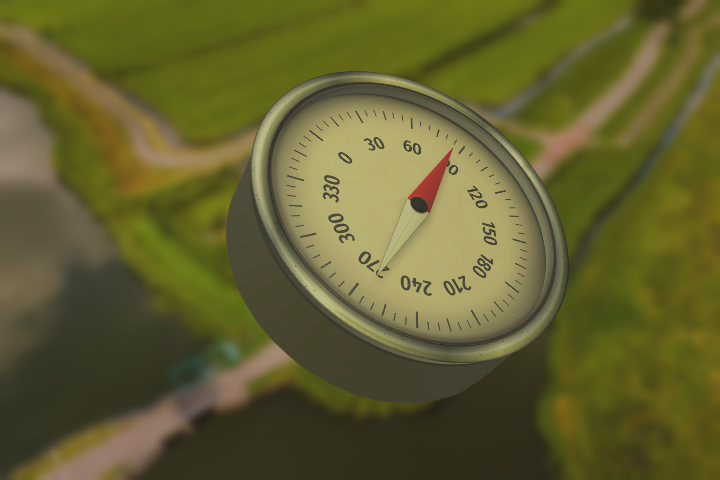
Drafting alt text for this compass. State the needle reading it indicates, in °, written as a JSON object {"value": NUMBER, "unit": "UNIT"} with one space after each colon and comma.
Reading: {"value": 85, "unit": "°"}
